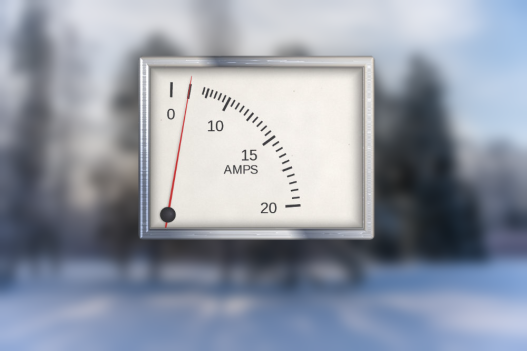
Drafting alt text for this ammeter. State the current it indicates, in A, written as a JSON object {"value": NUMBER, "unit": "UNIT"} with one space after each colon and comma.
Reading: {"value": 5, "unit": "A"}
